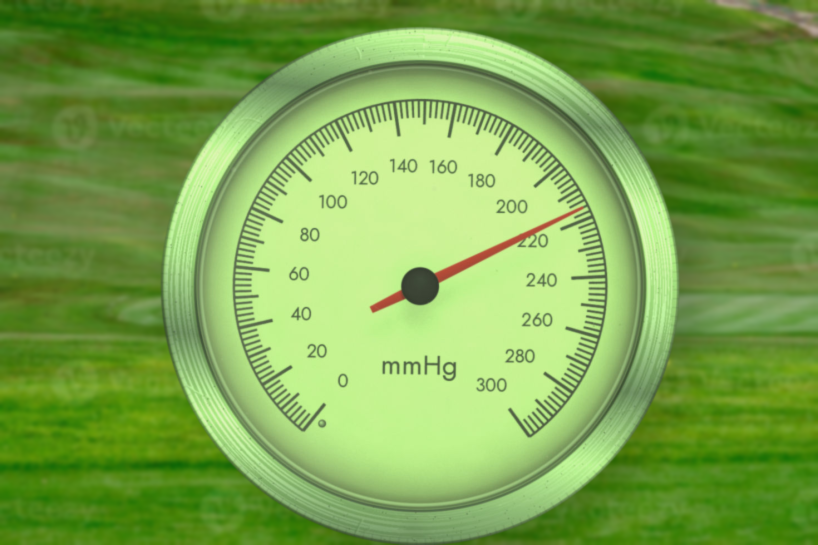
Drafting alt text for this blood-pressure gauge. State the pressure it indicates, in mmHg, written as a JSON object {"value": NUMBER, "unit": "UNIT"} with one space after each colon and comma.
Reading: {"value": 216, "unit": "mmHg"}
